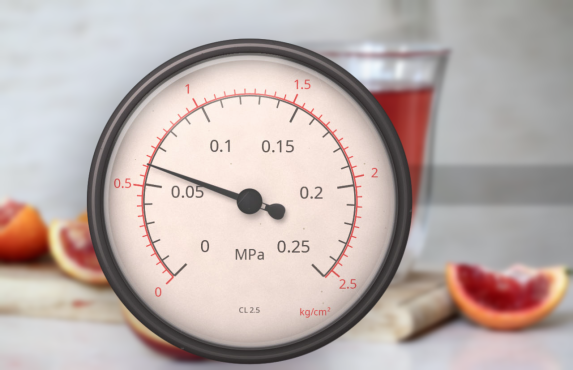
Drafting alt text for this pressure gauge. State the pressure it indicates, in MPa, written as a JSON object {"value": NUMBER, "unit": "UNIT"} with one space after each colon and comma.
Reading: {"value": 0.06, "unit": "MPa"}
